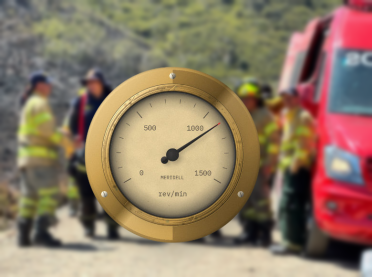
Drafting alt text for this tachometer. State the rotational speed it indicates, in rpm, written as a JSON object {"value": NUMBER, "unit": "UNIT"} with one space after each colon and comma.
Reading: {"value": 1100, "unit": "rpm"}
